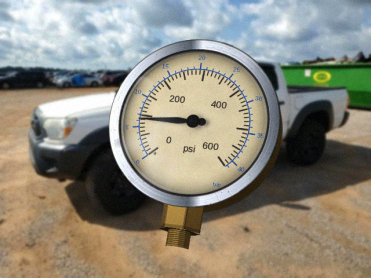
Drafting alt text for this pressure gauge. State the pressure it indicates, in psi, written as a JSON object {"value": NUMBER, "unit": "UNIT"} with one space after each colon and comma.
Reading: {"value": 90, "unit": "psi"}
